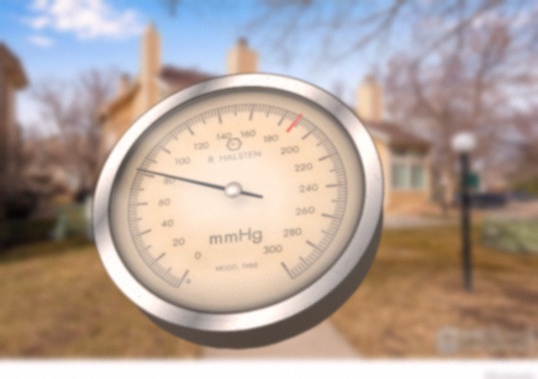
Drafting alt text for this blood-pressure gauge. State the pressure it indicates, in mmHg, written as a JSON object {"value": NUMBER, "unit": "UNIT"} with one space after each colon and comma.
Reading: {"value": 80, "unit": "mmHg"}
